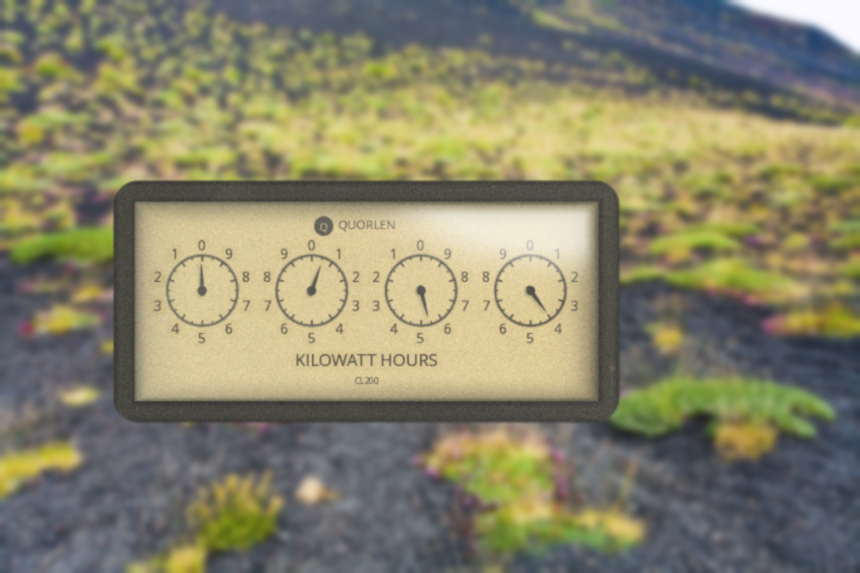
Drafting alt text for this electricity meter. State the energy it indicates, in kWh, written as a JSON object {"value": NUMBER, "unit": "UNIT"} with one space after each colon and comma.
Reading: {"value": 54, "unit": "kWh"}
